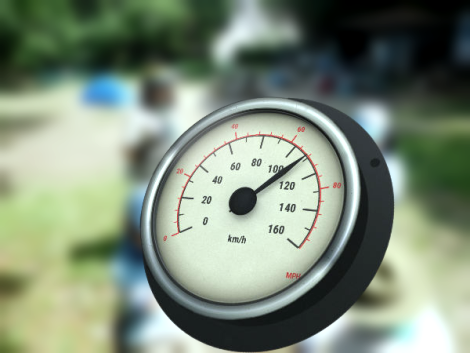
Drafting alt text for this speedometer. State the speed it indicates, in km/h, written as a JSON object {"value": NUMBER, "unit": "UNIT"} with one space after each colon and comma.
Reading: {"value": 110, "unit": "km/h"}
